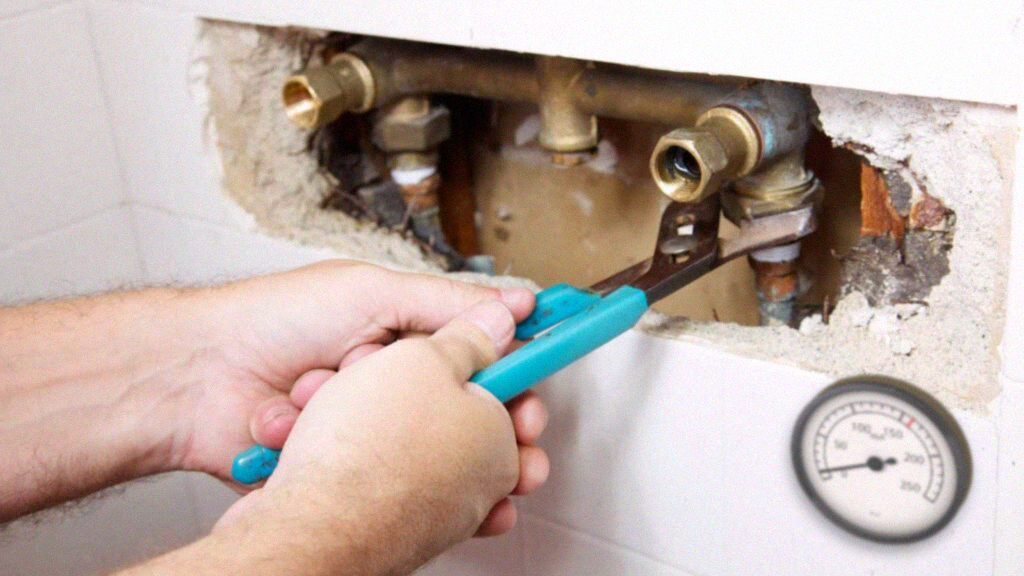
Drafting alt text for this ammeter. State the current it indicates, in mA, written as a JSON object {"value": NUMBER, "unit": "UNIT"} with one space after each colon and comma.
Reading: {"value": 10, "unit": "mA"}
